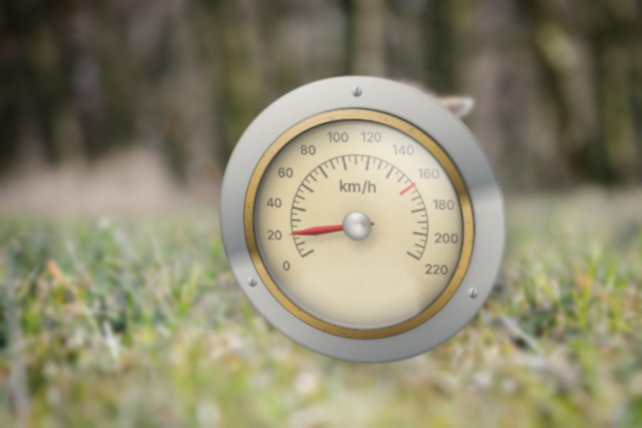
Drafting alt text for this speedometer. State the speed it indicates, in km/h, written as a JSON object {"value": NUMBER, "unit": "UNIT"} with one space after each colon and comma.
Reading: {"value": 20, "unit": "km/h"}
